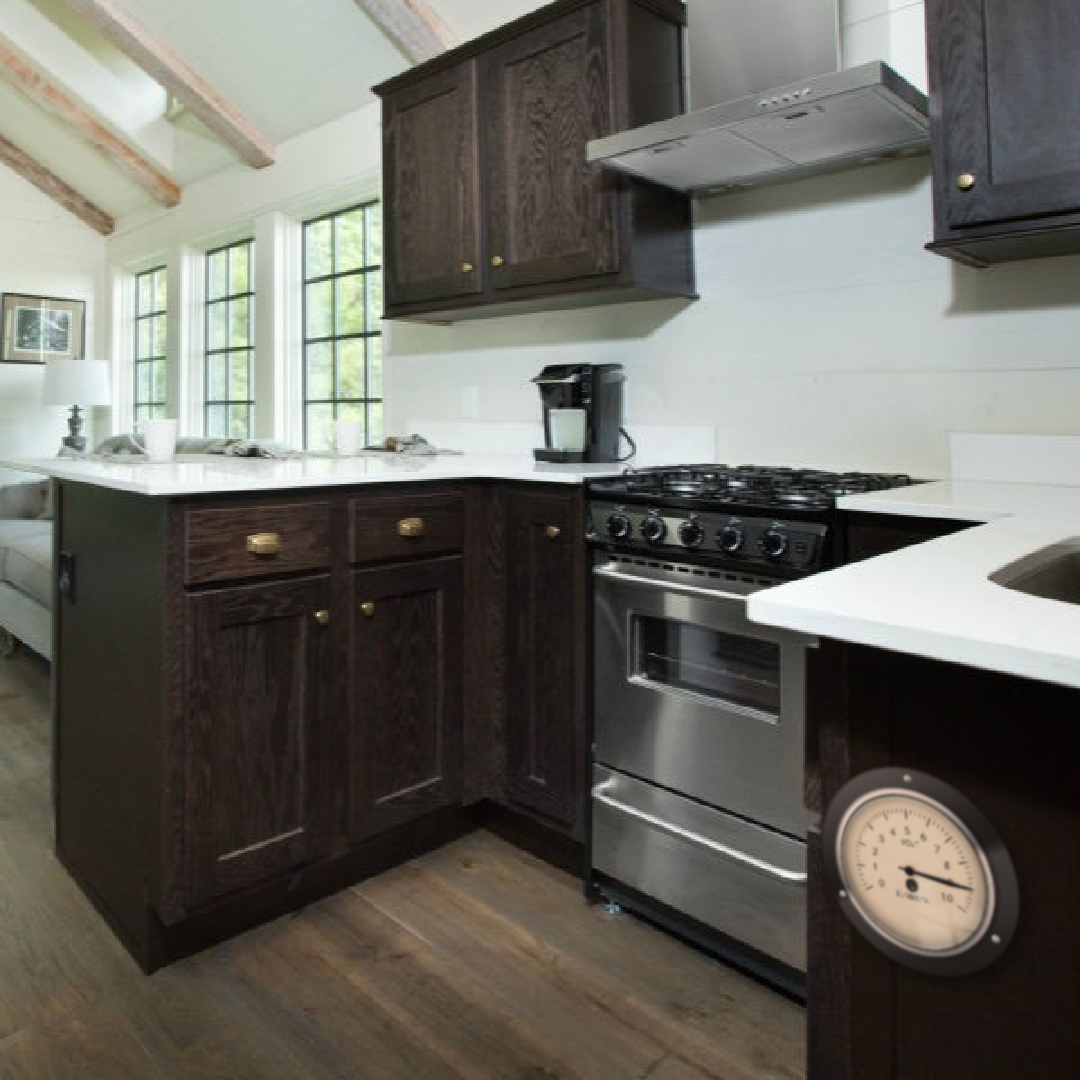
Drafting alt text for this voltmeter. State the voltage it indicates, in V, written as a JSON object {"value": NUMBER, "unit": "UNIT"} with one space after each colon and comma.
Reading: {"value": 9, "unit": "V"}
